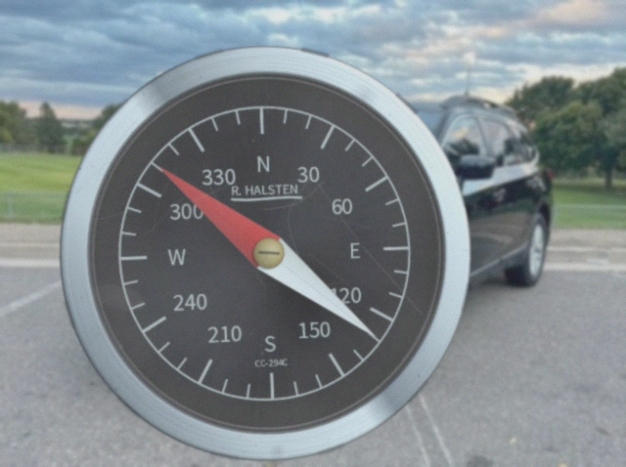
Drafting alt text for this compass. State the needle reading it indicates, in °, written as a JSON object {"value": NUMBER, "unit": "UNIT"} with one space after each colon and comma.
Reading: {"value": 310, "unit": "°"}
